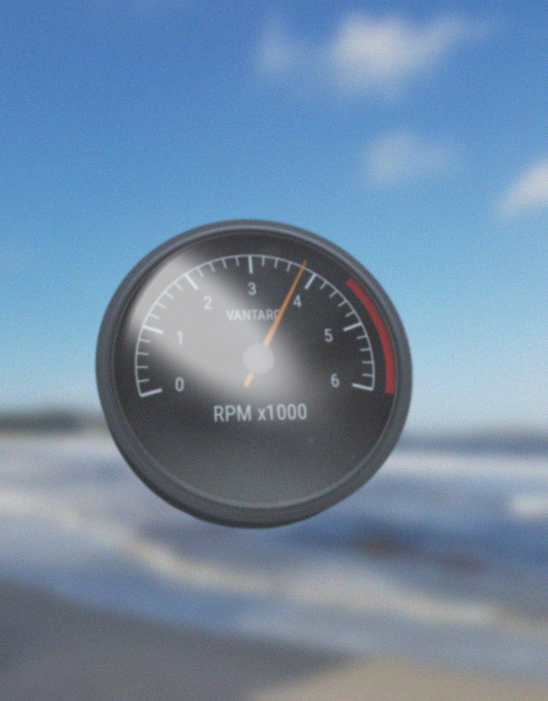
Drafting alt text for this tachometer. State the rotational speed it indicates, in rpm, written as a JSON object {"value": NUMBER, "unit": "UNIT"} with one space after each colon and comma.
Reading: {"value": 3800, "unit": "rpm"}
